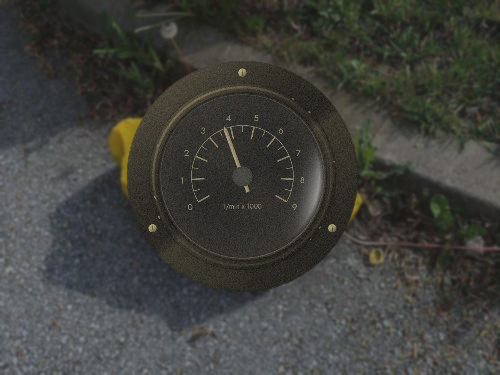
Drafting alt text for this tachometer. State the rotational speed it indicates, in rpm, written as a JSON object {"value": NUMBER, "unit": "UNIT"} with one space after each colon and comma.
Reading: {"value": 3750, "unit": "rpm"}
